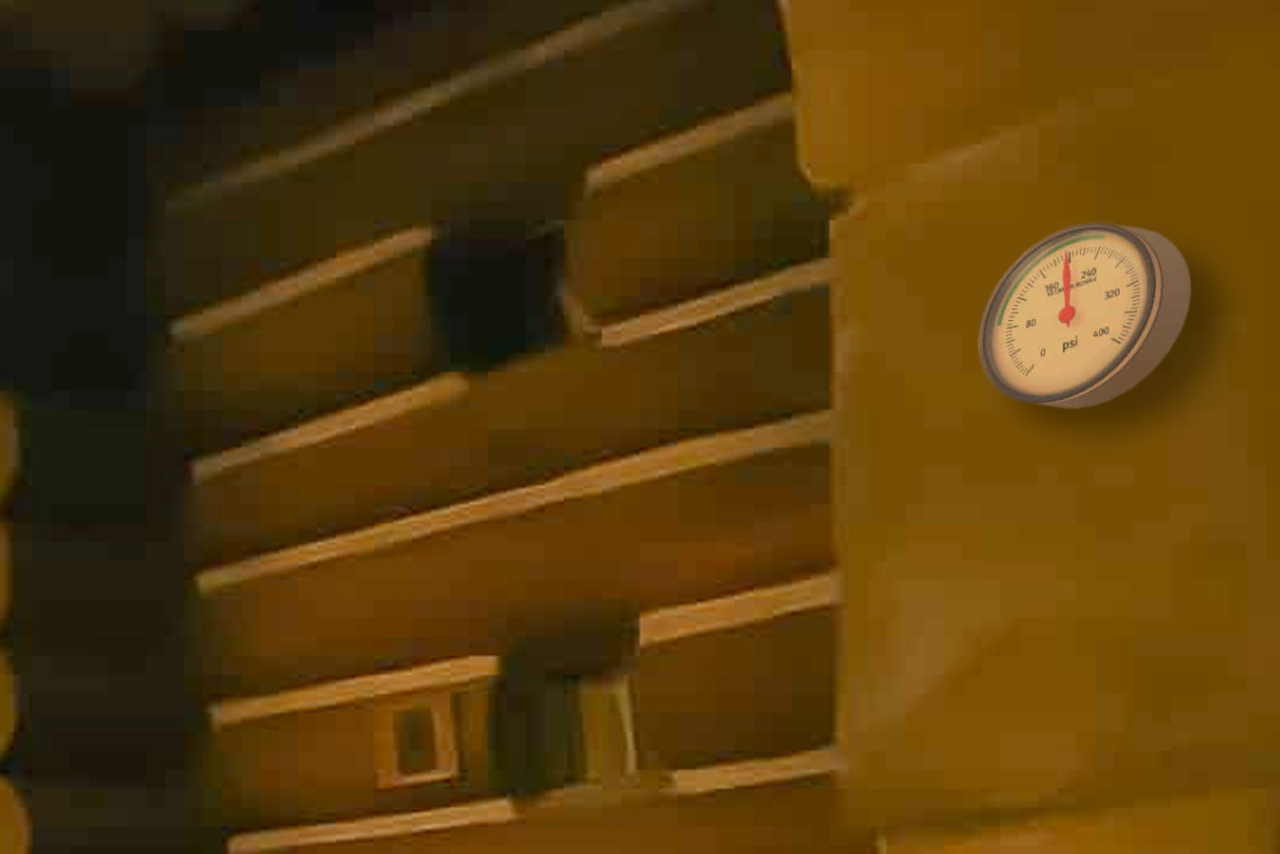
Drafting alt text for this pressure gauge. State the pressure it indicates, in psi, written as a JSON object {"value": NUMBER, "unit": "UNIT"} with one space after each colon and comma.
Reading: {"value": 200, "unit": "psi"}
